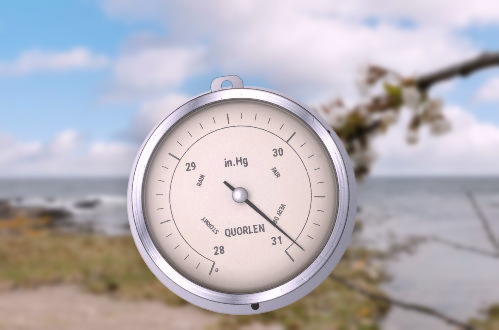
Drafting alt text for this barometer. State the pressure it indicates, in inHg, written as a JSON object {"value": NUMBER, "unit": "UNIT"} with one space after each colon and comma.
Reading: {"value": 30.9, "unit": "inHg"}
